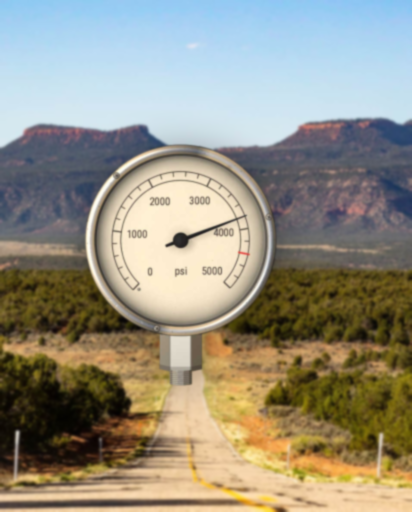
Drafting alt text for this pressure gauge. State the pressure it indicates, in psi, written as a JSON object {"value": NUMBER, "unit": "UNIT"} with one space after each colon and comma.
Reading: {"value": 3800, "unit": "psi"}
